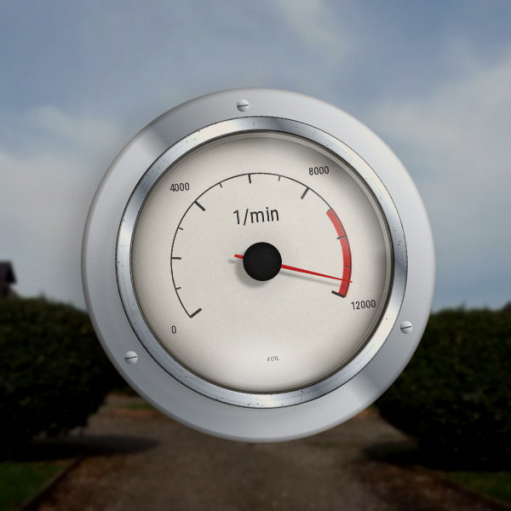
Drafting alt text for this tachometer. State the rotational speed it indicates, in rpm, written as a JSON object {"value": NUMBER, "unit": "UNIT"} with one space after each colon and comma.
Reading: {"value": 11500, "unit": "rpm"}
